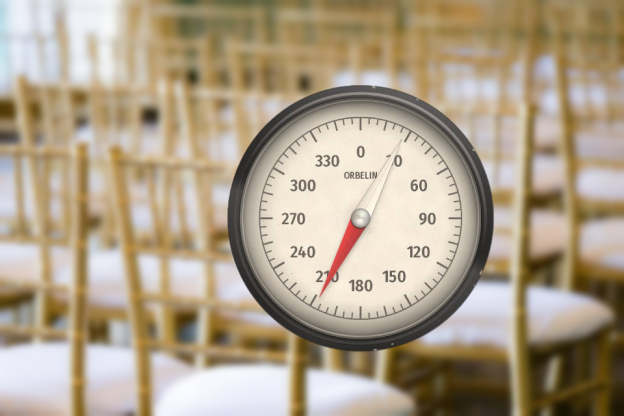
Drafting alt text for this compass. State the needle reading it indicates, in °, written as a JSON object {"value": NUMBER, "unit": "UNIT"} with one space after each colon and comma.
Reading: {"value": 207.5, "unit": "°"}
